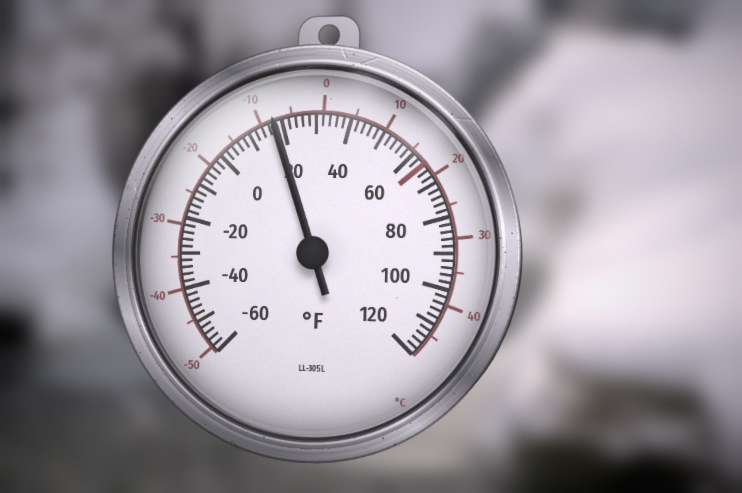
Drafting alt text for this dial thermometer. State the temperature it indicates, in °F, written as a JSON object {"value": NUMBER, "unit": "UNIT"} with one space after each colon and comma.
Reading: {"value": 18, "unit": "°F"}
